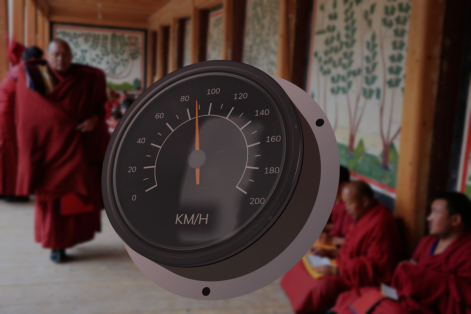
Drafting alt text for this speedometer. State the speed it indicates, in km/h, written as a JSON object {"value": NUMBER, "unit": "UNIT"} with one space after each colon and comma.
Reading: {"value": 90, "unit": "km/h"}
